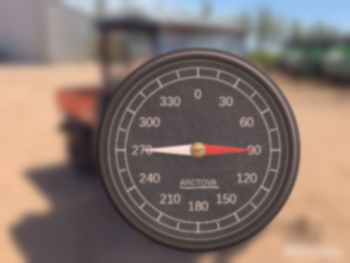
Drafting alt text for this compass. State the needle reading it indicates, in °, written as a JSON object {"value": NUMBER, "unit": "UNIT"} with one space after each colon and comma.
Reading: {"value": 90, "unit": "°"}
